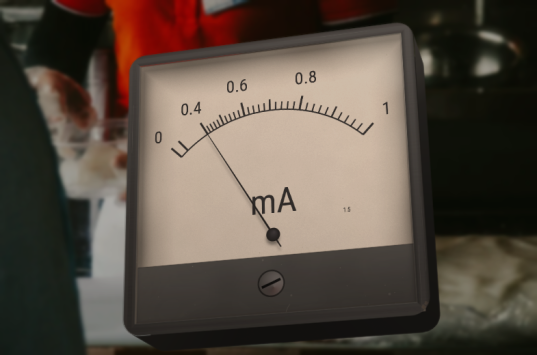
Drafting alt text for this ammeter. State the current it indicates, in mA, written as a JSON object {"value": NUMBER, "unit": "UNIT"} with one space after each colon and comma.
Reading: {"value": 0.4, "unit": "mA"}
